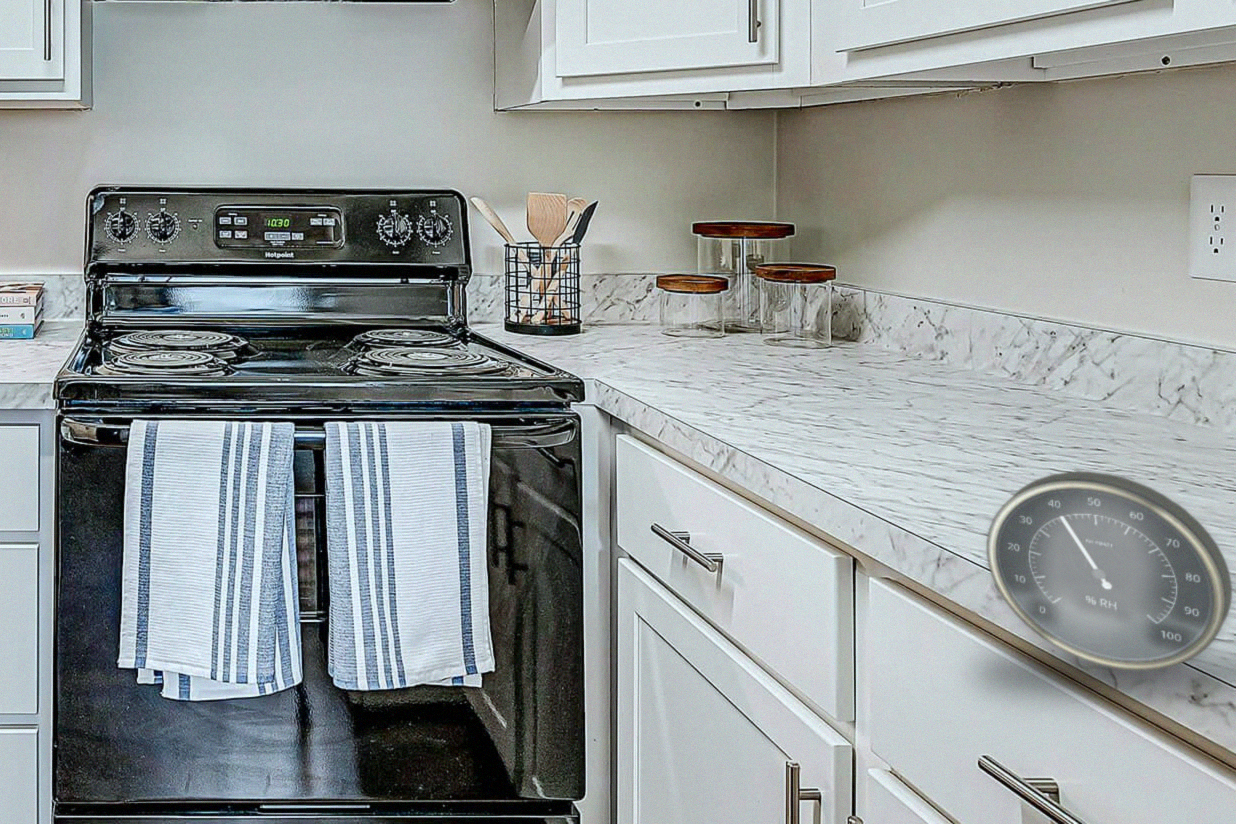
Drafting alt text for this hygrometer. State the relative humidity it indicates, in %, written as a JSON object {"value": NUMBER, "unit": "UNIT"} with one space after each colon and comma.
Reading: {"value": 40, "unit": "%"}
